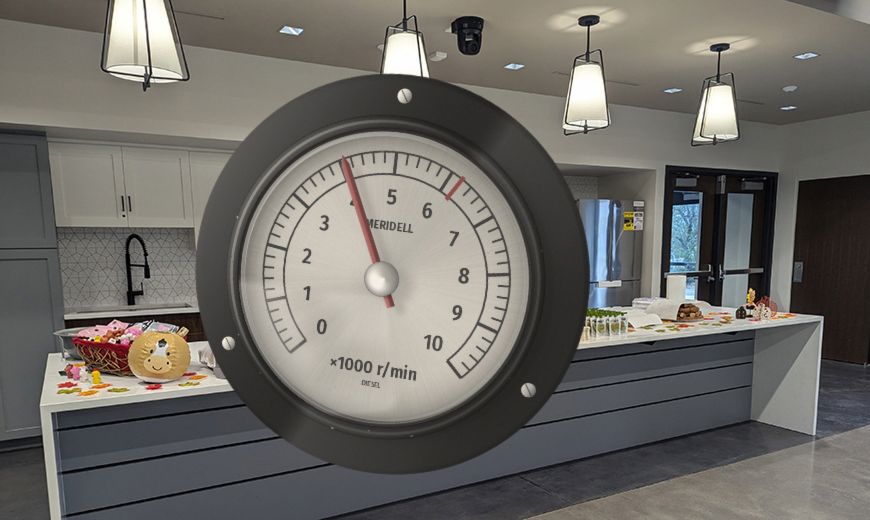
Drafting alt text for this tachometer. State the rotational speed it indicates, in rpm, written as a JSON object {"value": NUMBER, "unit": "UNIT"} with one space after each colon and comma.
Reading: {"value": 4100, "unit": "rpm"}
